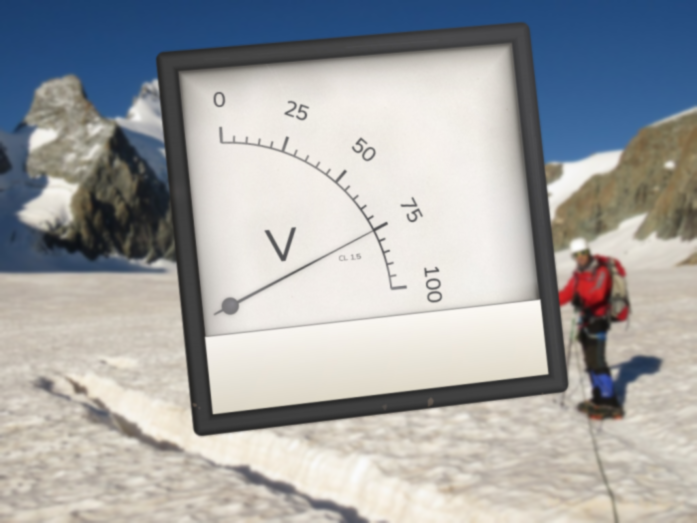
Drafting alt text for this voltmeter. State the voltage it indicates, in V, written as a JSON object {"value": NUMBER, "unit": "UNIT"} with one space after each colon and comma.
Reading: {"value": 75, "unit": "V"}
